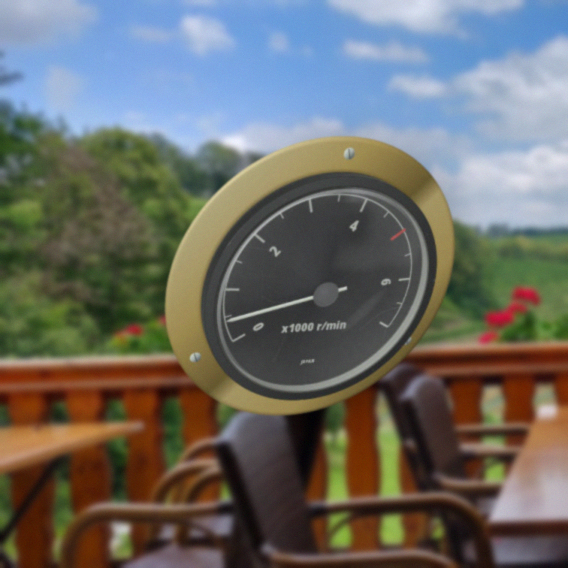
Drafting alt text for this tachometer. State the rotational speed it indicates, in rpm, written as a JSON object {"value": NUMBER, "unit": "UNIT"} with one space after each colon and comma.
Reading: {"value": 500, "unit": "rpm"}
